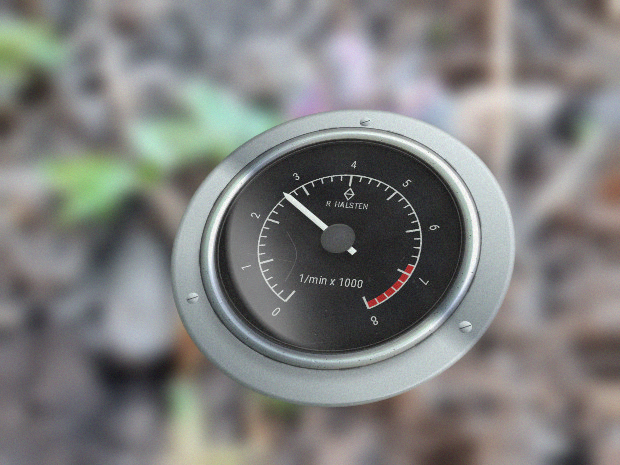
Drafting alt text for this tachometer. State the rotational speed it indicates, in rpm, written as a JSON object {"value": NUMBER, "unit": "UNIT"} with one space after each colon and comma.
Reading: {"value": 2600, "unit": "rpm"}
